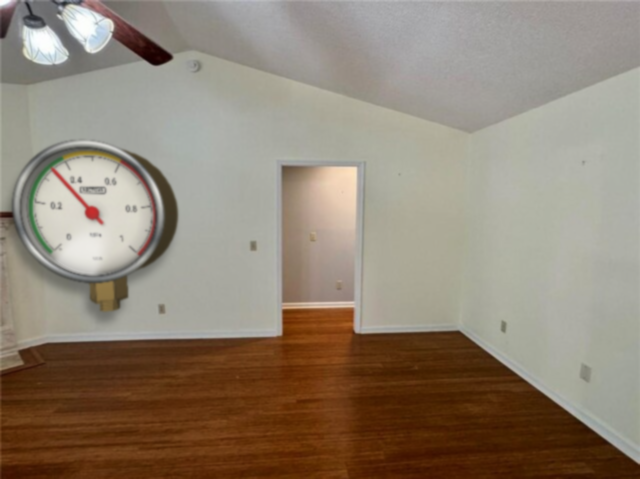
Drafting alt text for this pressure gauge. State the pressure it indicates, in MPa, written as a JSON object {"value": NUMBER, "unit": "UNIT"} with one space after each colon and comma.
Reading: {"value": 0.35, "unit": "MPa"}
